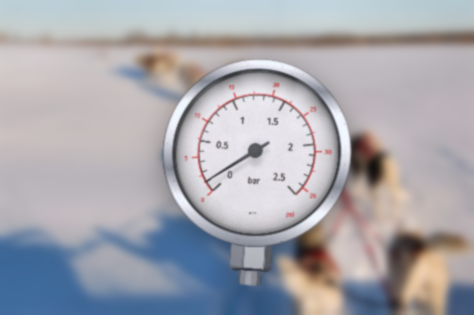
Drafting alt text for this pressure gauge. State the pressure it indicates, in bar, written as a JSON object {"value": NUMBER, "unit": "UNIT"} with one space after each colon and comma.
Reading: {"value": 0.1, "unit": "bar"}
